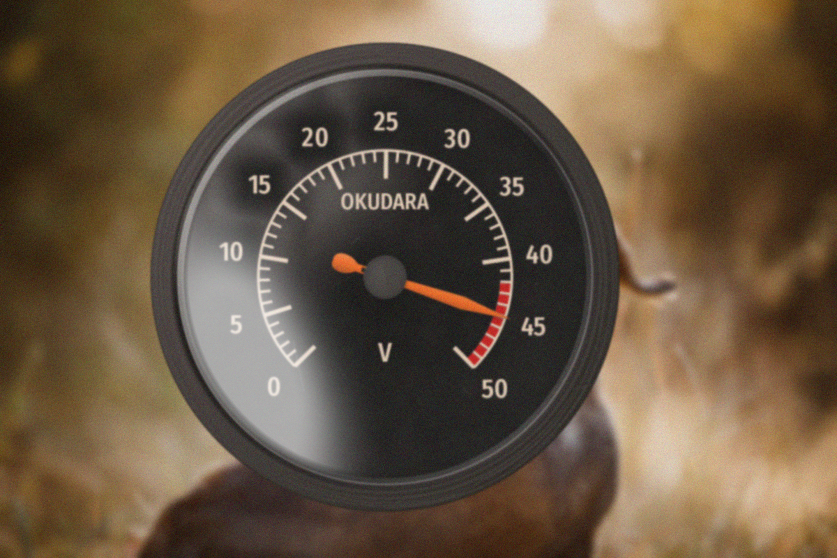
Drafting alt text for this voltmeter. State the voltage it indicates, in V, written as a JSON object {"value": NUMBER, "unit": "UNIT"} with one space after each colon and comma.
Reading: {"value": 45, "unit": "V"}
